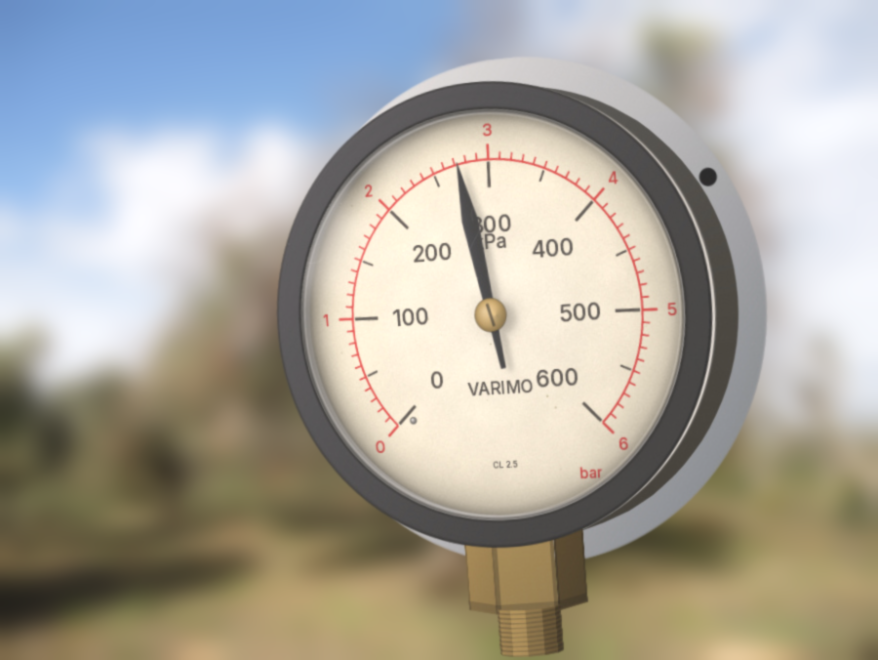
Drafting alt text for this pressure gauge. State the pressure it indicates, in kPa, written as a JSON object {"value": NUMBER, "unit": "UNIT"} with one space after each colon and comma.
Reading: {"value": 275, "unit": "kPa"}
